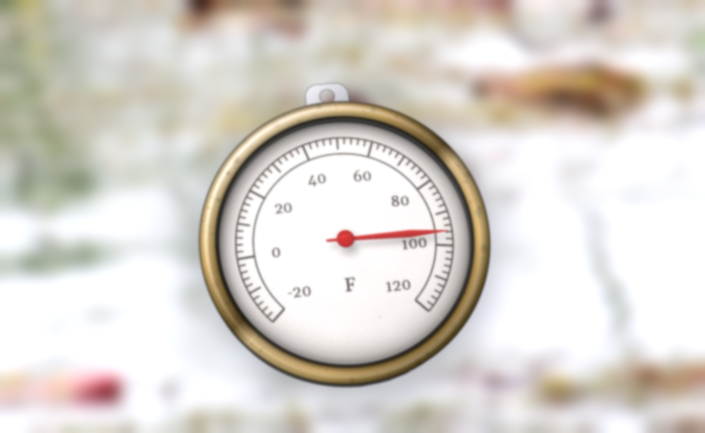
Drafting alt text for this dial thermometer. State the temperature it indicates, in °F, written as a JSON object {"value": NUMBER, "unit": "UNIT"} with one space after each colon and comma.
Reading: {"value": 96, "unit": "°F"}
